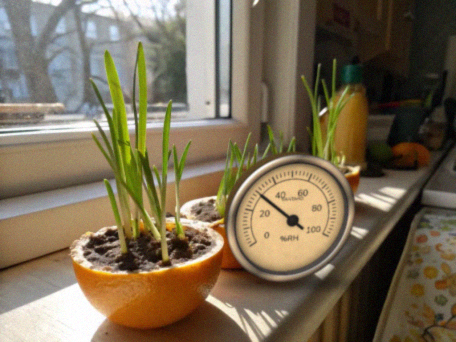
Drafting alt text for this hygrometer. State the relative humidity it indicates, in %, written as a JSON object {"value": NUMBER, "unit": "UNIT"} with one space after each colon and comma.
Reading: {"value": 30, "unit": "%"}
